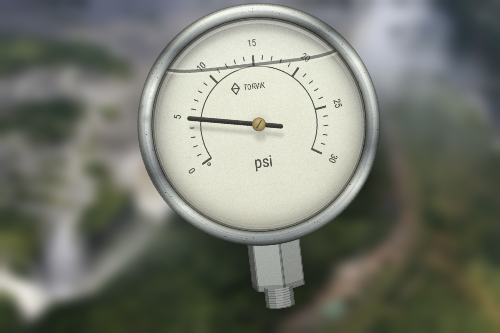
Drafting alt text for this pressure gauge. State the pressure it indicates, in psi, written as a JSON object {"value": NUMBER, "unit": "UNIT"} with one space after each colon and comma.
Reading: {"value": 5, "unit": "psi"}
